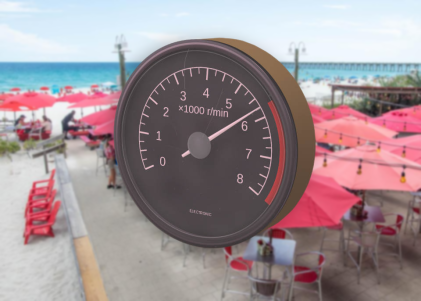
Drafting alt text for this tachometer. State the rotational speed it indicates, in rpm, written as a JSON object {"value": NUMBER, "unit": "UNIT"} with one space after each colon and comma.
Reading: {"value": 5750, "unit": "rpm"}
